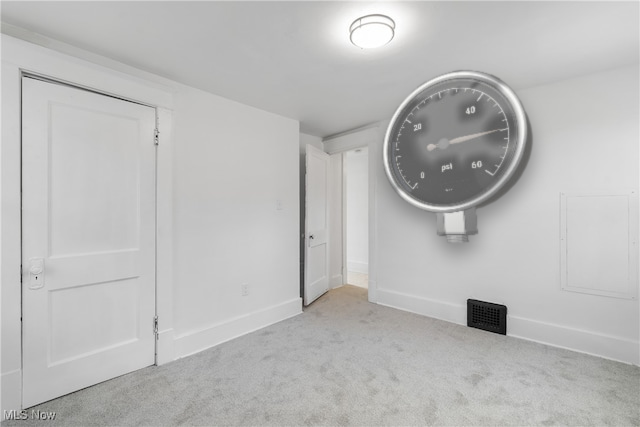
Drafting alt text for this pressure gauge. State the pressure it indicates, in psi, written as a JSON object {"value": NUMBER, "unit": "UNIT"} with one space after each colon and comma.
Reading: {"value": 50, "unit": "psi"}
